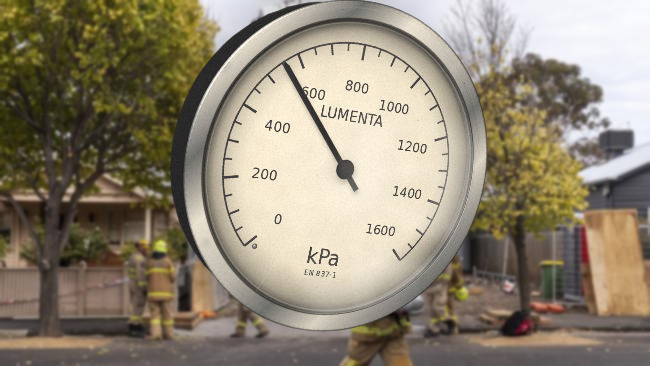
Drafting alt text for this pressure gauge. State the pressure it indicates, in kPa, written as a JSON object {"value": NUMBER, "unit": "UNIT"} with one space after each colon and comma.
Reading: {"value": 550, "unit": "kPa"}
